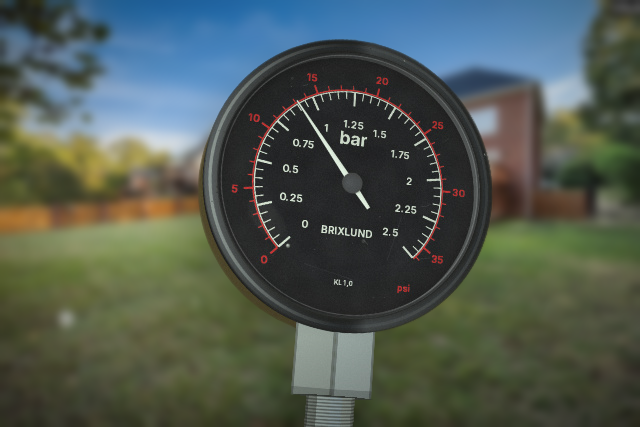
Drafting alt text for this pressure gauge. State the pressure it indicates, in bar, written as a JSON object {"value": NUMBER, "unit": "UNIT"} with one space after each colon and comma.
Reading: {"value": 0.9, "unit": "bar"}
